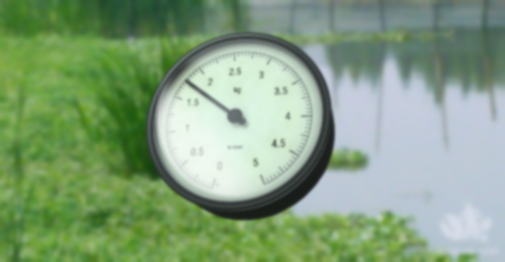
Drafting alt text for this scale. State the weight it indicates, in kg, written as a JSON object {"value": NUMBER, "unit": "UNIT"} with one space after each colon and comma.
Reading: {"value": 1.75, "unit": "kg"}
